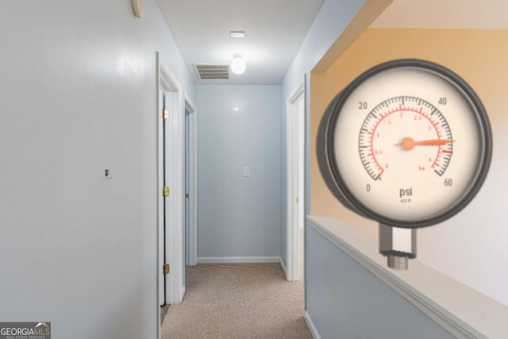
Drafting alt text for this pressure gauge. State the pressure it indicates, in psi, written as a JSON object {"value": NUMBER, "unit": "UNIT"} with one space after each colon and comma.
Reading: {"value": 50, "unit": "psi"}
